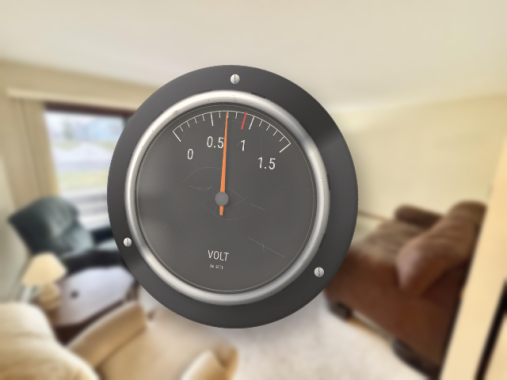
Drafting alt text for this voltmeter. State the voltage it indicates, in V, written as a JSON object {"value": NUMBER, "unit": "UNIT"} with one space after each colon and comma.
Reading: {"value": 0.7, "unit": "V"}
